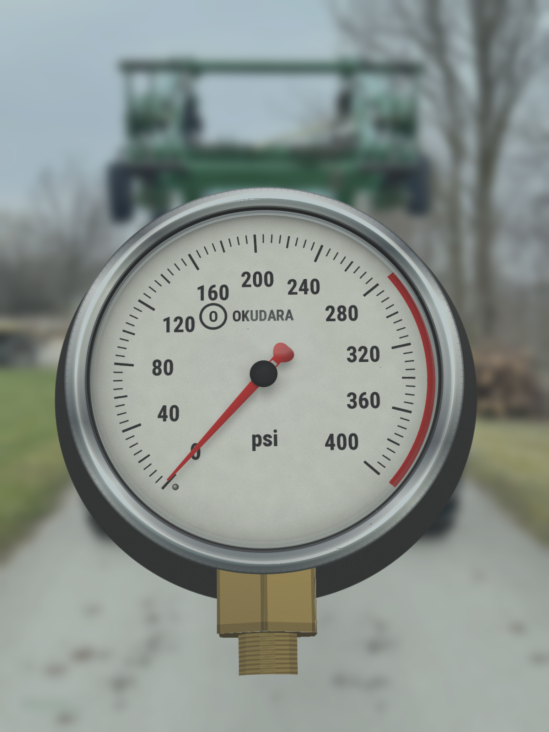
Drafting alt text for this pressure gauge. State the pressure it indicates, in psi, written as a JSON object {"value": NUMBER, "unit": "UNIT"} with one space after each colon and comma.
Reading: {"value": 0, "unit": "psi"}
